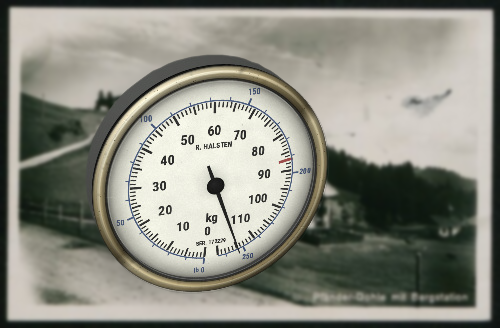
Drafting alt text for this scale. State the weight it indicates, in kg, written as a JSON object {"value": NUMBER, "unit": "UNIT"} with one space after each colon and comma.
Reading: {"value": 115, "unit": "kg"}
